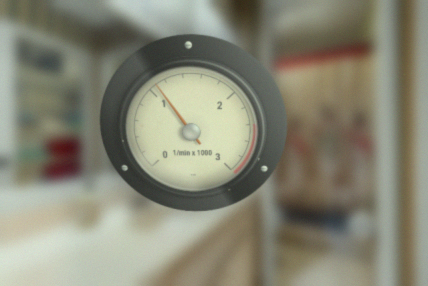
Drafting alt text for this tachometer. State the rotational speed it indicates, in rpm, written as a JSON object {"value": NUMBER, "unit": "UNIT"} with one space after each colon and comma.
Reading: {"value": 1100, "unit": "rpm"}
